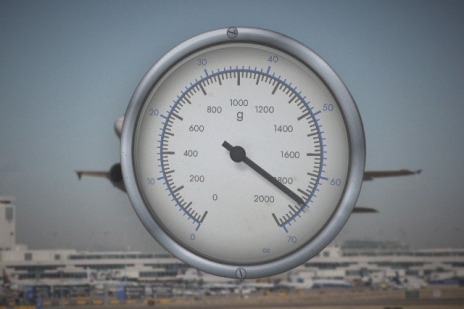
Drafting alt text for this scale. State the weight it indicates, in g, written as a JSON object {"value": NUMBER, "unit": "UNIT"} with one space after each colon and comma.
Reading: {"value": 1840, "unit": "g"}
